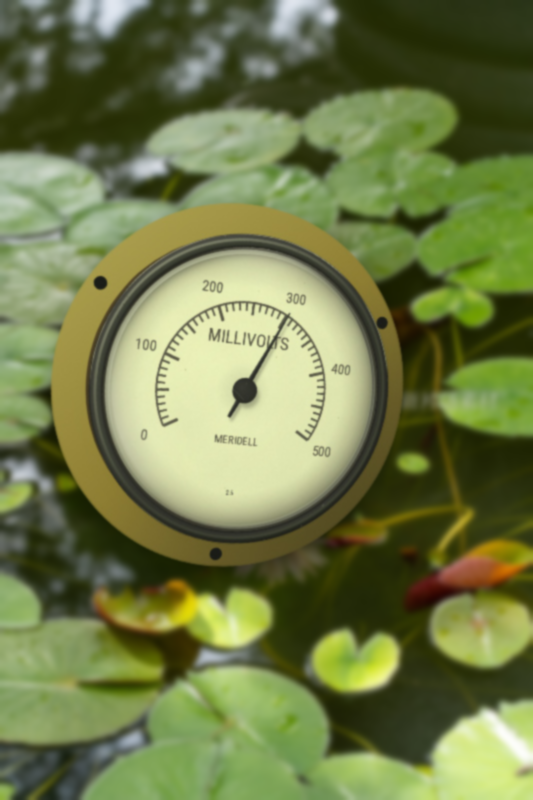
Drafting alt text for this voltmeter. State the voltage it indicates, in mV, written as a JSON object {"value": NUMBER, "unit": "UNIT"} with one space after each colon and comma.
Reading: {"value": 300, "unit": "mV"}
